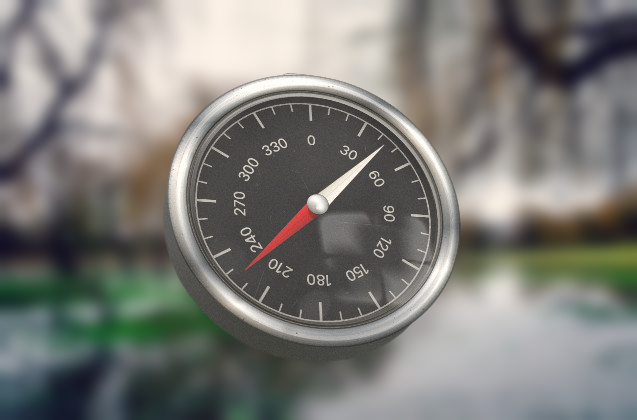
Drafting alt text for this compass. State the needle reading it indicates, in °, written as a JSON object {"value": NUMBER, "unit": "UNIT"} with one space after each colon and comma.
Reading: {"value": 225, "unit": "°"}
